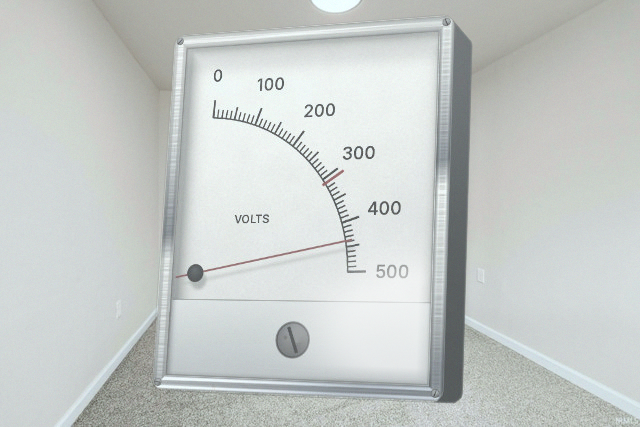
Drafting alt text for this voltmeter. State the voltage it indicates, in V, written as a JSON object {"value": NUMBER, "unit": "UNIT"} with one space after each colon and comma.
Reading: {"value": 440, "unit": "V"}
